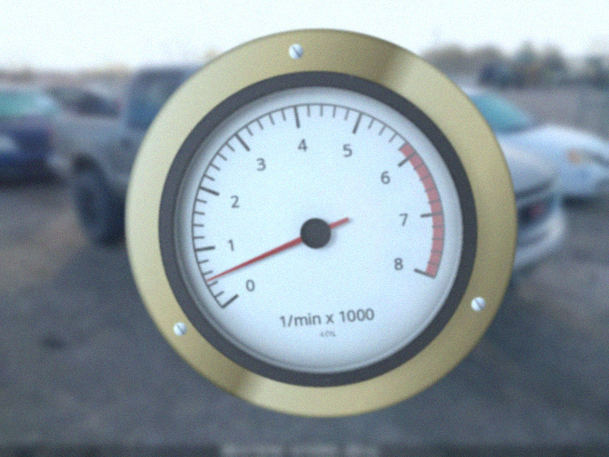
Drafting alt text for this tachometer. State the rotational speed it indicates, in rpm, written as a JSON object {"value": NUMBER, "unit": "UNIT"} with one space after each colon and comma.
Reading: {"value": 500, "unit": "rpm"}
